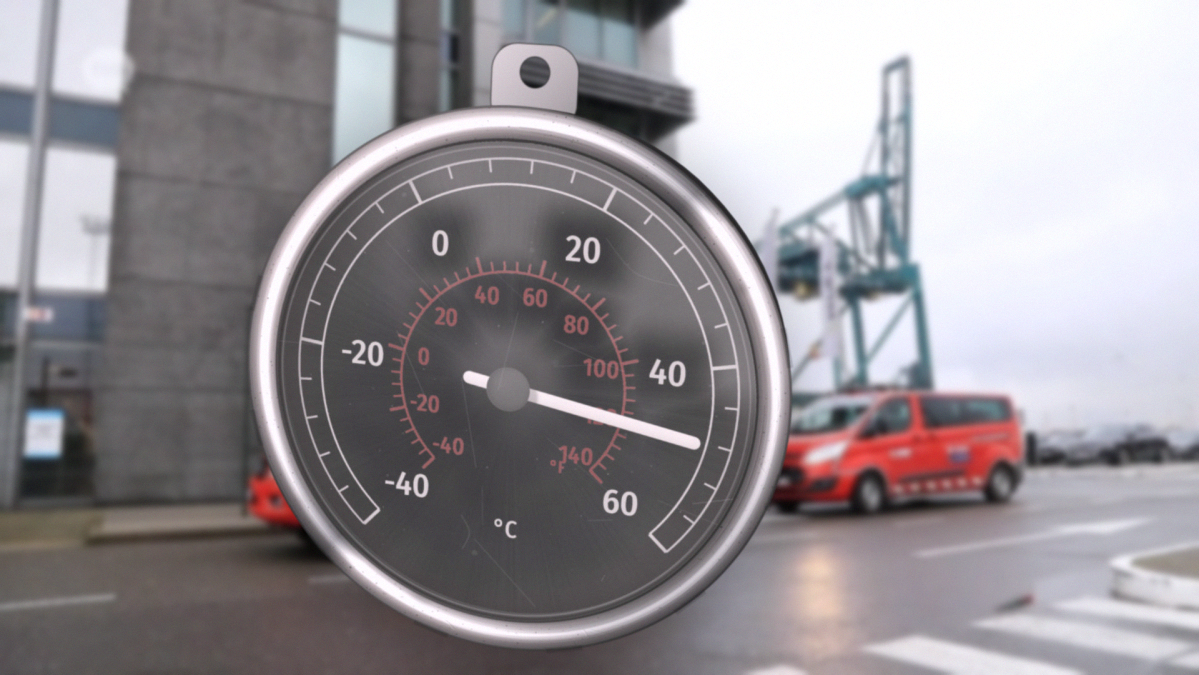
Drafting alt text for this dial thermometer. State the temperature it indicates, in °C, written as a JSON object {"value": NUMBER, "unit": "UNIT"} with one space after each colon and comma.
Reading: {"value": 48, "unit": "°C"}
